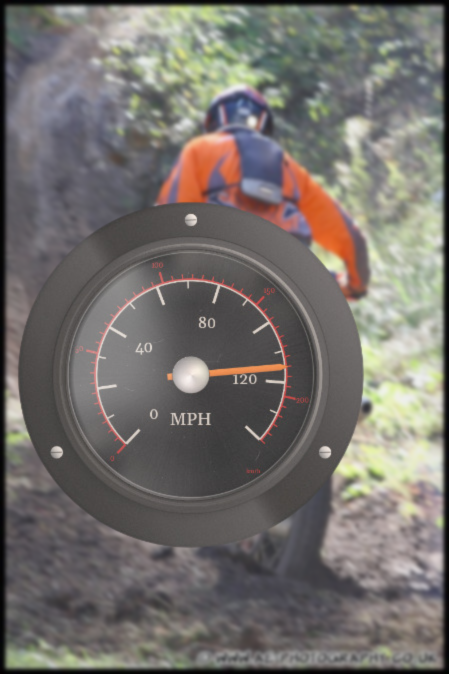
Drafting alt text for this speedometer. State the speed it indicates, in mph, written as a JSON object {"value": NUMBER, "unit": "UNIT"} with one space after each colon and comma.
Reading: {"value": 115, "unit": "mph"}
